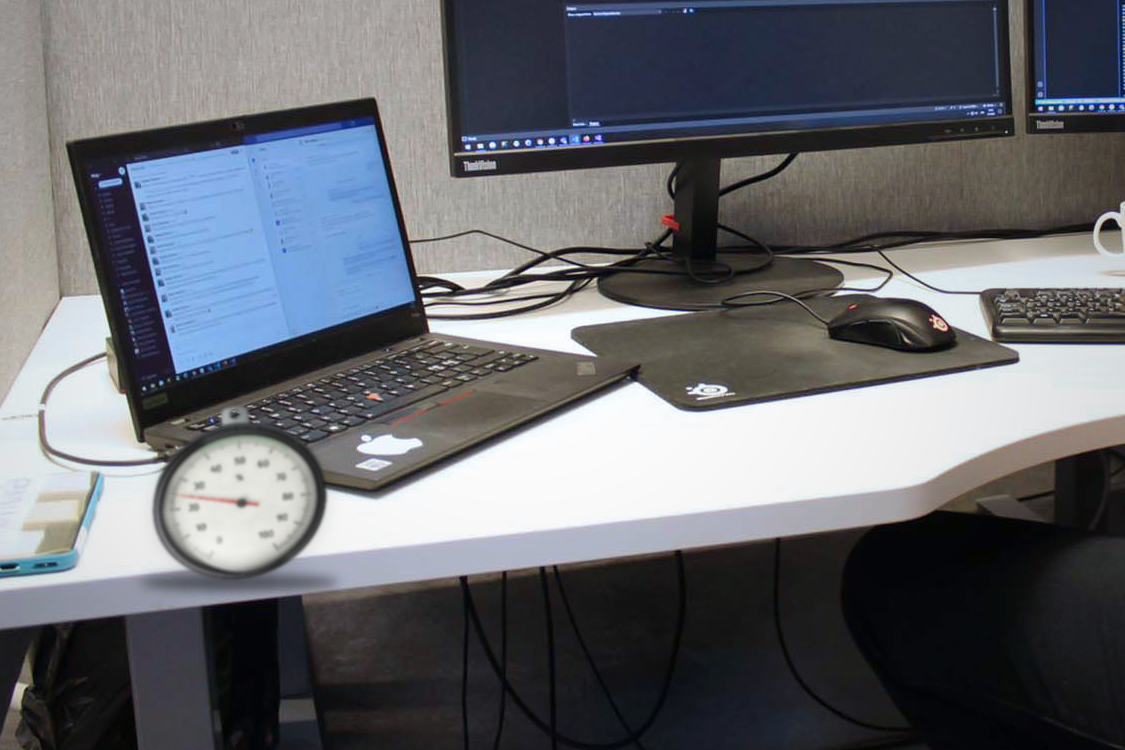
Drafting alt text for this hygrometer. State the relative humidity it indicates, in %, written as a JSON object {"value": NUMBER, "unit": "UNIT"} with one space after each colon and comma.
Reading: {"value": 25, "unit": "%"}
